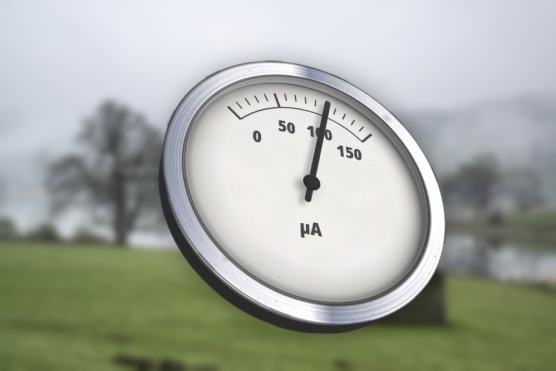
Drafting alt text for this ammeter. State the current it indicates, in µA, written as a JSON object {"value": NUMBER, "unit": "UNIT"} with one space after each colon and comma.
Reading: {"value": 100, "unit": "µA"}
